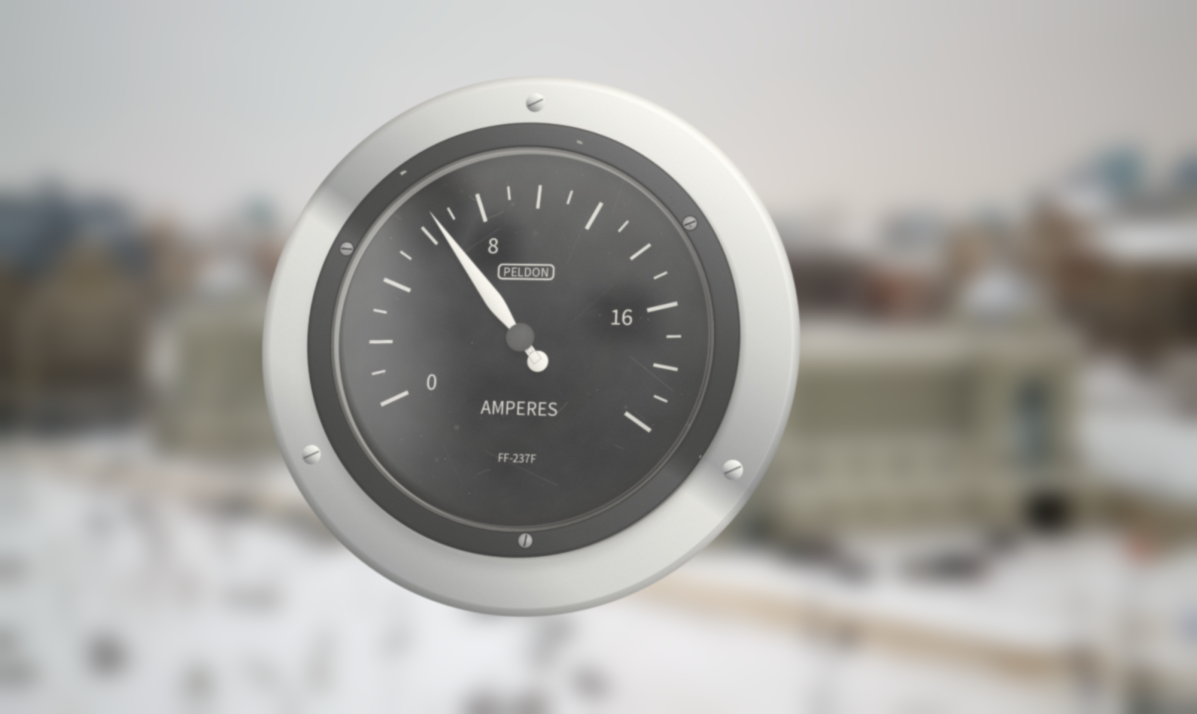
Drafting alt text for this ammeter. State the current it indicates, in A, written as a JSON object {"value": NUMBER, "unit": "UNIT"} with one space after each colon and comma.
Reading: {"value": 6.5, "unit": "A"}
